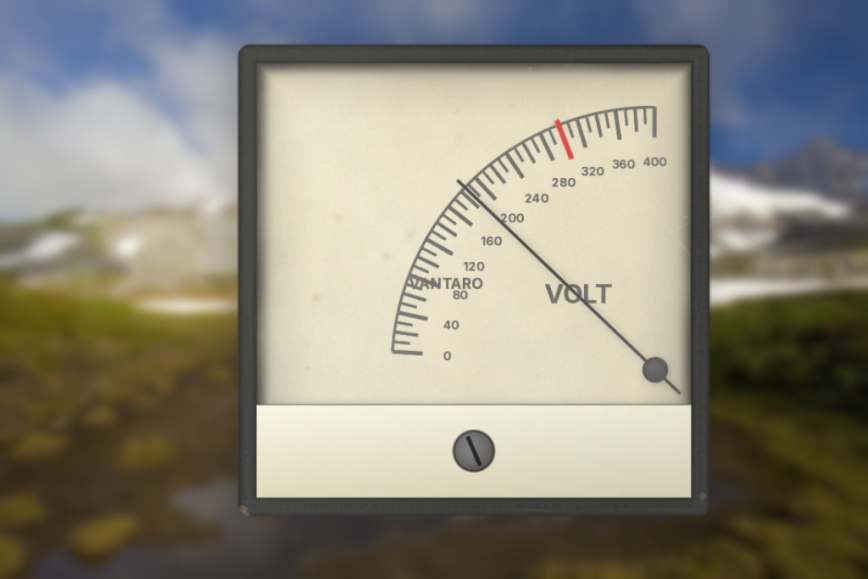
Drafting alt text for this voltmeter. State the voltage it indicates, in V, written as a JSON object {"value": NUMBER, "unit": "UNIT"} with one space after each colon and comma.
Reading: {"value": 185, "unit": "V"}
